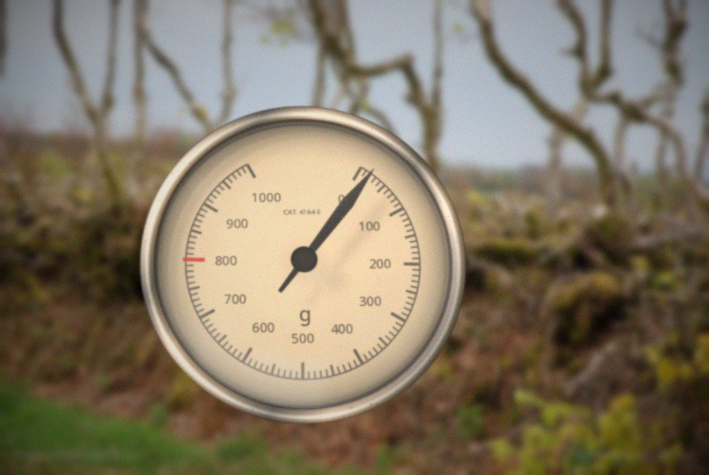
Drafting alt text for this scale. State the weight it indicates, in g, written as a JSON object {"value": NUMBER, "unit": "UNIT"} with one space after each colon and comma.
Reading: {"value": 20, "unit": "g"}
